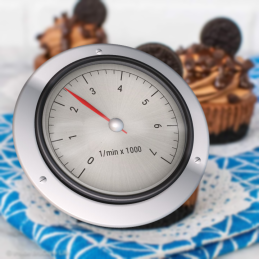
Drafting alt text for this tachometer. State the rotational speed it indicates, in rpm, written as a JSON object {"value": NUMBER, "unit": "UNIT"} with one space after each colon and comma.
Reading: {"value": 2400, "unit": "rpm"}
